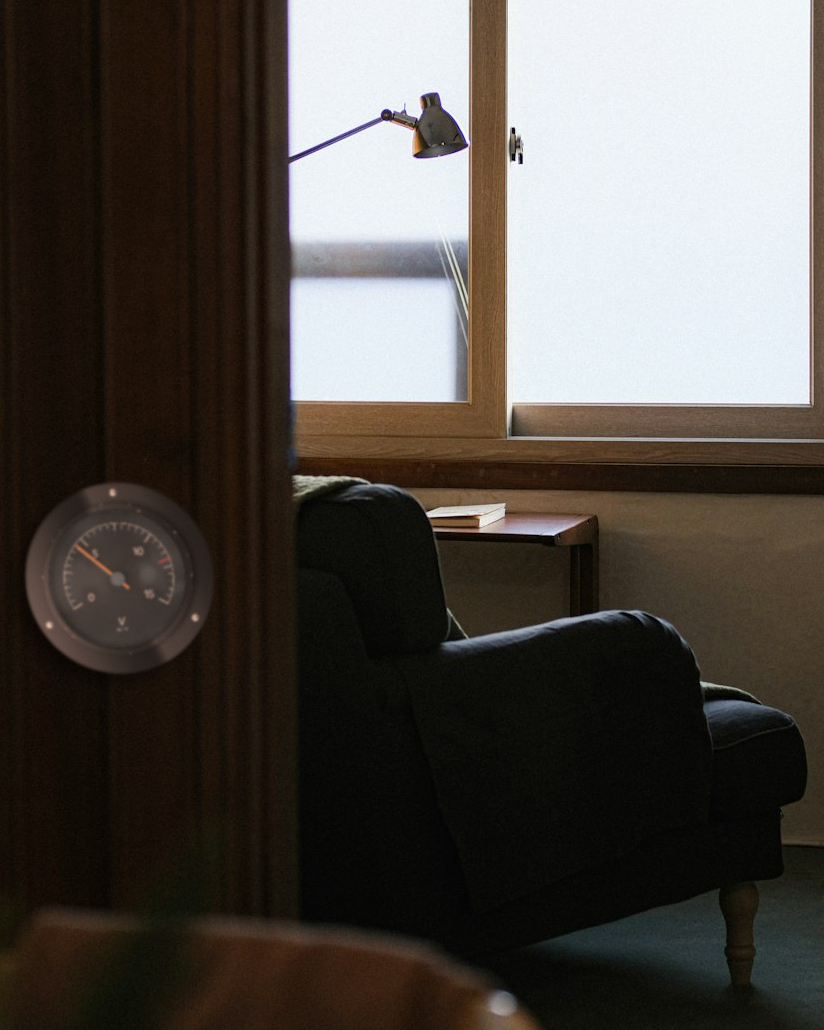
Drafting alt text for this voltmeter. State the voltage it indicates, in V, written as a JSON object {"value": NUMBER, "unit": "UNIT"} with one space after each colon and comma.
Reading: {"value": 4.5, "unit": "V"}
